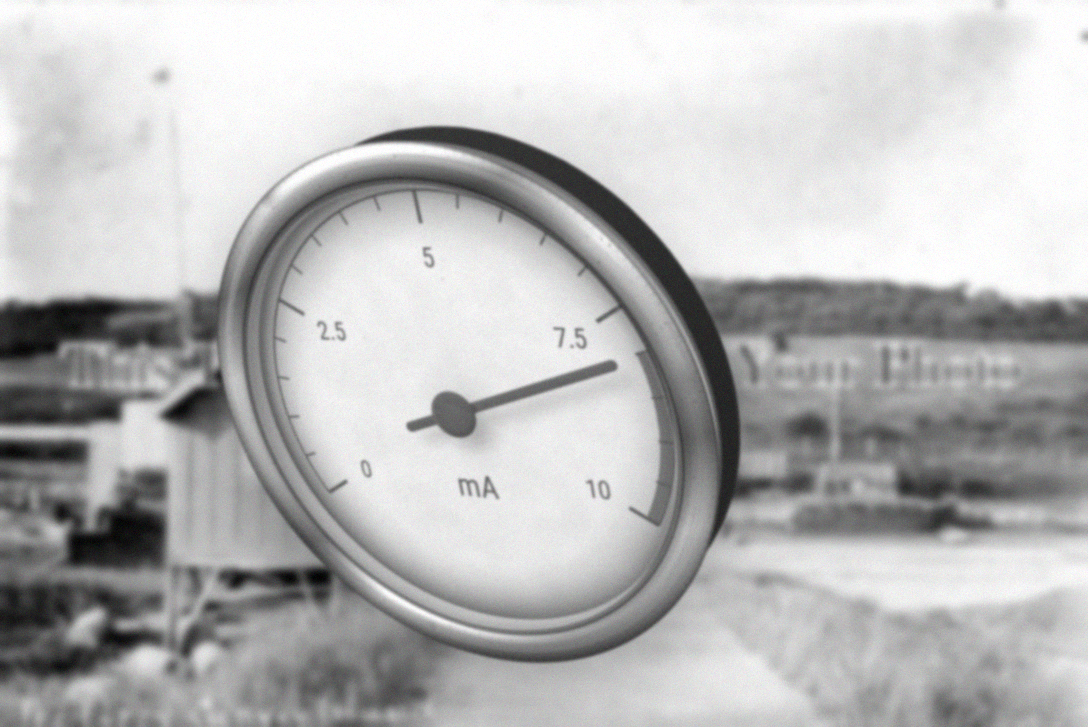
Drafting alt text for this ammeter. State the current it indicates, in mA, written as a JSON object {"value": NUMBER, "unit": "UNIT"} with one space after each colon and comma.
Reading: {"value": 8, "unit": "mA"}
